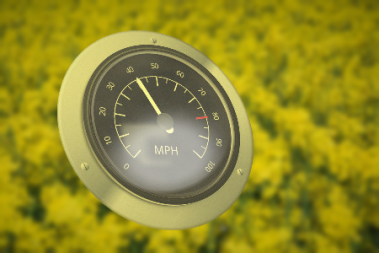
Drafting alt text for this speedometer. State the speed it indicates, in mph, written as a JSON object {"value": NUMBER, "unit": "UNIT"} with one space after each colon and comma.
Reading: {"value": 40, "unit": "mph"}
